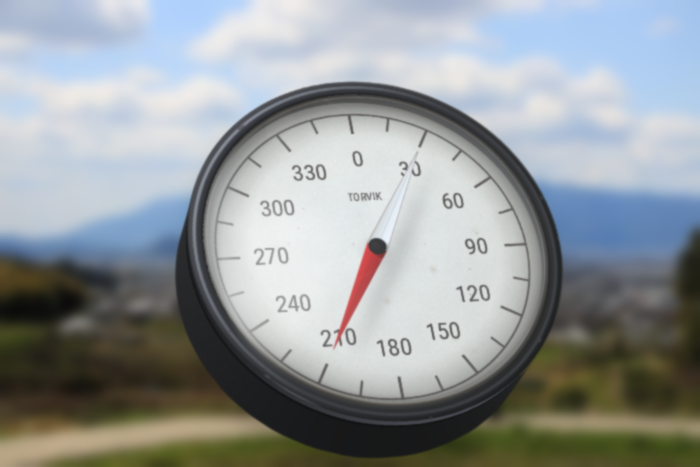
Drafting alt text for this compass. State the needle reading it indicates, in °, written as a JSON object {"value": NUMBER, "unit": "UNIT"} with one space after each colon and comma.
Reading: {"value": 210, "unit": "°"}
